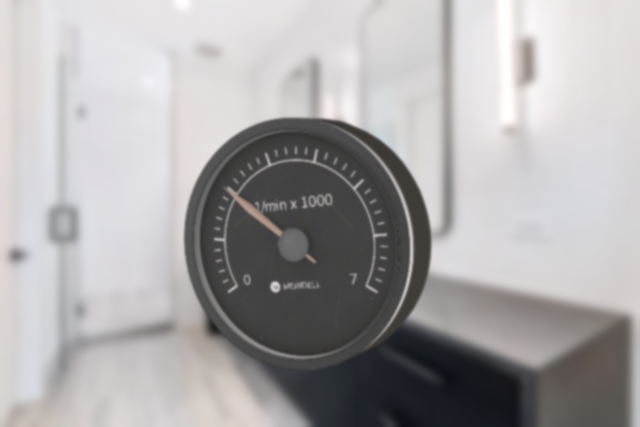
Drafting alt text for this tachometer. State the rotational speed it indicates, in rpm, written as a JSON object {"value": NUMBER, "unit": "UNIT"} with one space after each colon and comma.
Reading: {"value": 2000, "unit": "rpm"}
